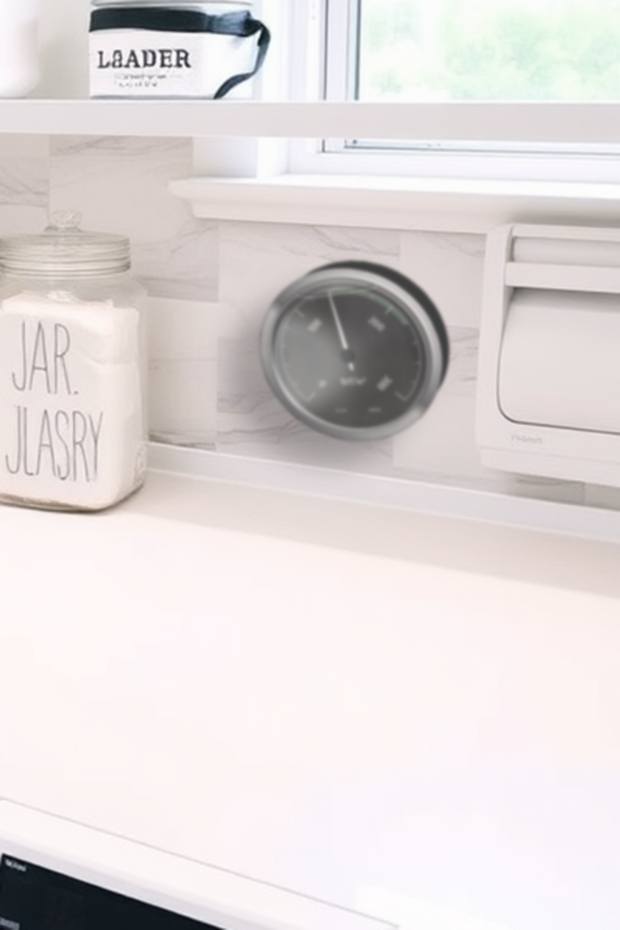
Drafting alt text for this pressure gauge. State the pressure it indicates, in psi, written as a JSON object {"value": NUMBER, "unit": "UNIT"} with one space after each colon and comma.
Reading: {"value": 140, "unit": "psi"}
